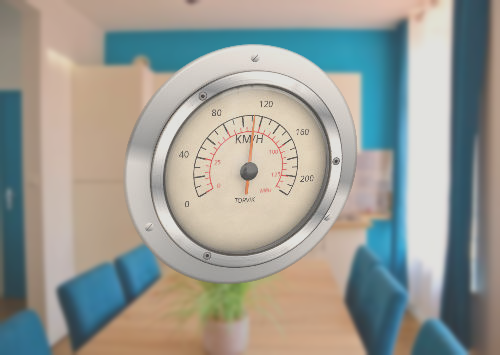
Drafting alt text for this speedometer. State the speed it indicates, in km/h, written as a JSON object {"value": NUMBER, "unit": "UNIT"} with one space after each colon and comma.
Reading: {"value": 110, "unit": "km/h"}
